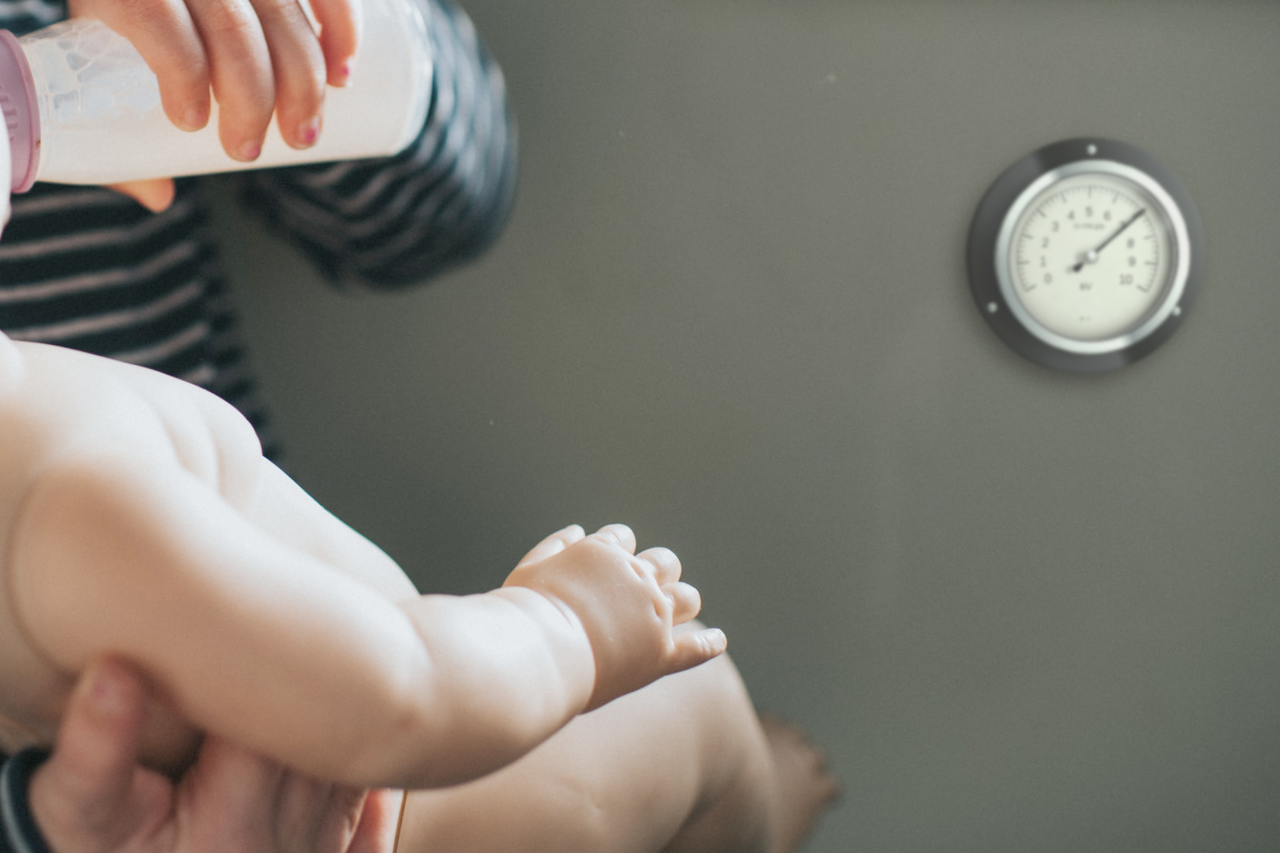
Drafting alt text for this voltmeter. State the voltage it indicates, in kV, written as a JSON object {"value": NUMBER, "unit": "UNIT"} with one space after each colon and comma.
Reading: {"value": 7, "unit": "kV"}
